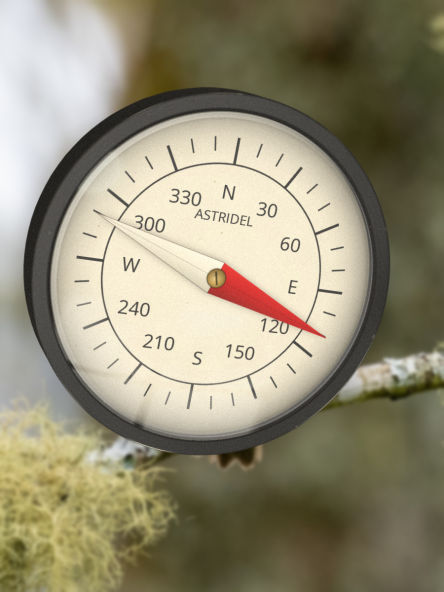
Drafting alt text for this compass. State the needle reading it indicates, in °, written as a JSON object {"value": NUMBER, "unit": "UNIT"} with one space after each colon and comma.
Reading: {"value": 110, "unit": "°"}
